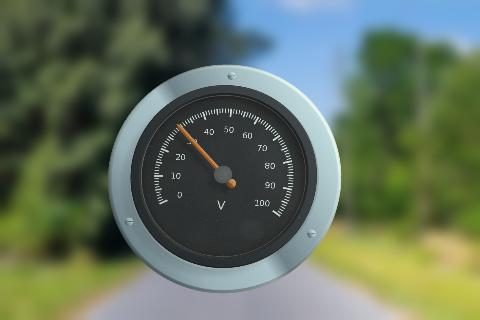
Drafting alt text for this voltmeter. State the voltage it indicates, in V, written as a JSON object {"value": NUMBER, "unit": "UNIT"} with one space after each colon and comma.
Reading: {"value": 30, "unit": "V"}
